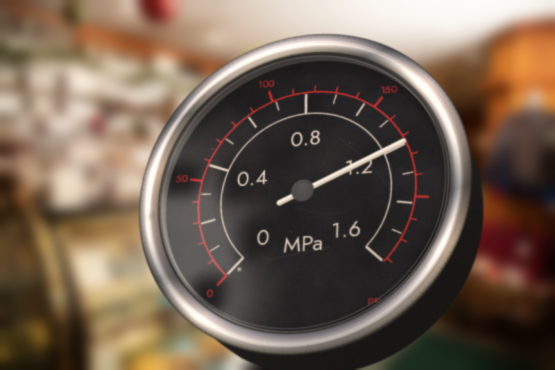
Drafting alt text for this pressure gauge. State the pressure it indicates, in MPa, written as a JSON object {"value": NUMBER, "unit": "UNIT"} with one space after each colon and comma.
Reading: {"value": 1.2, "unit": "MPa"}
